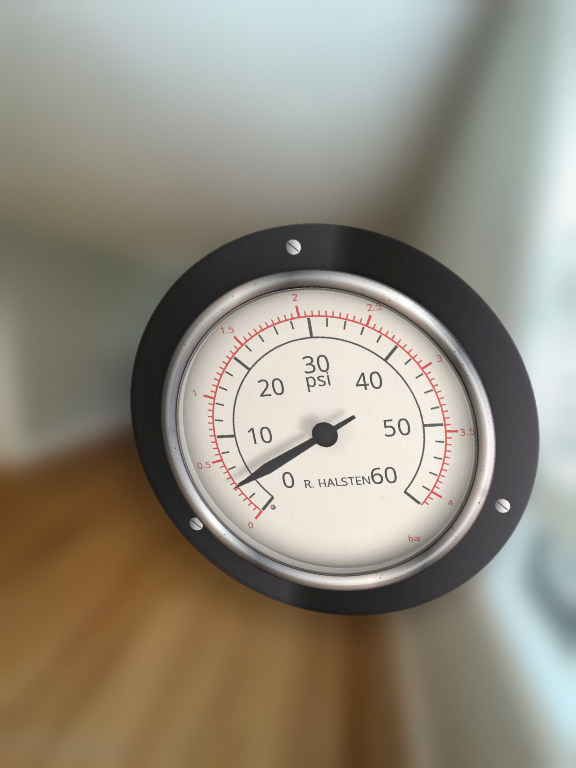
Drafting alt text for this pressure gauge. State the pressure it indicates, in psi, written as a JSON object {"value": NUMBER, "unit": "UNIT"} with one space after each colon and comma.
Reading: {"value": 4, "unit": "psi"}
